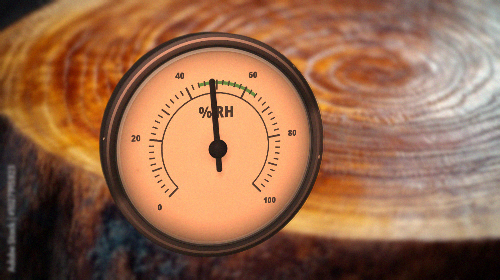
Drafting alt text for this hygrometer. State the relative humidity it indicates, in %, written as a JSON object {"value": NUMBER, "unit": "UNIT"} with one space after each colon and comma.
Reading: {"value": 48, "unit": "%"}
